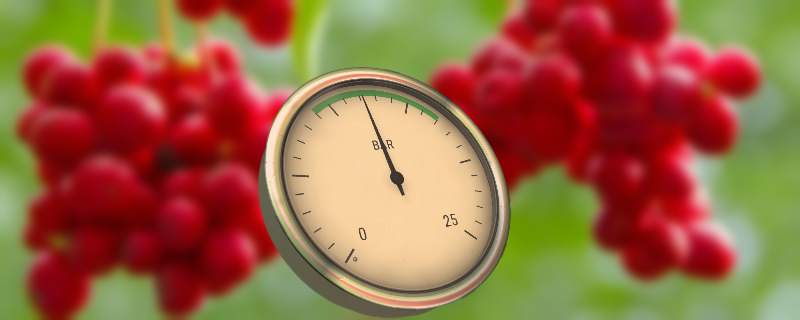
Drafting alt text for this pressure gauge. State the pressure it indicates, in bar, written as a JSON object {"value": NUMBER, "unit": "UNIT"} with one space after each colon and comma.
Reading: {"value": 12, "unit": "bar"}
